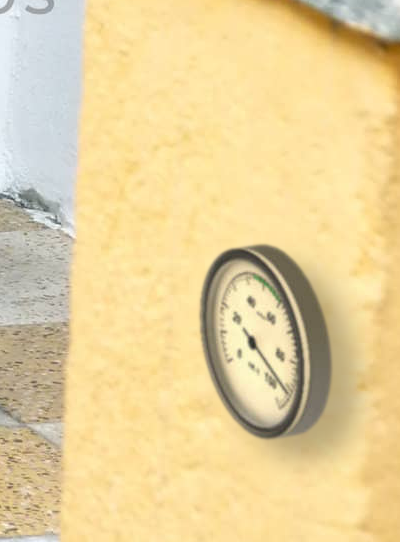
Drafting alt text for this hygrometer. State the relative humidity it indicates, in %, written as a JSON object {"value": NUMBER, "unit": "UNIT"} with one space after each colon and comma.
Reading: {"value": 90, "unit": "%"}
